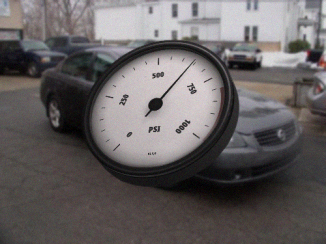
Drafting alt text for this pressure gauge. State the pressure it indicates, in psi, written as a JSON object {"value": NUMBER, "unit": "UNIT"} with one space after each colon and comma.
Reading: {"value": 650, "unit": "psi"}
